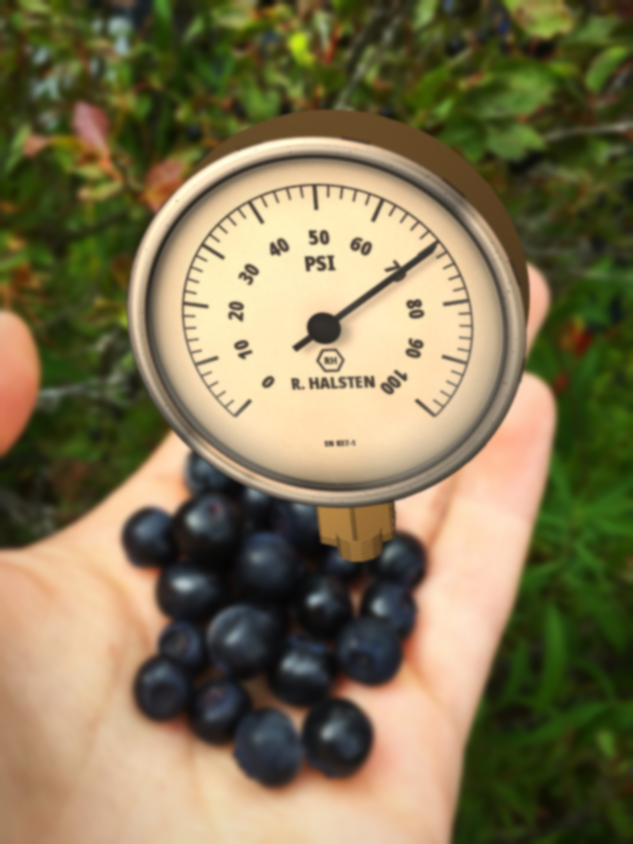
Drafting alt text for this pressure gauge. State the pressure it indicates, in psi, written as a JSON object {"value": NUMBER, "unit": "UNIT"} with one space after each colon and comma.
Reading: {"value": 70, "unit": "psi"}
